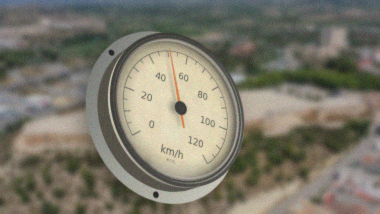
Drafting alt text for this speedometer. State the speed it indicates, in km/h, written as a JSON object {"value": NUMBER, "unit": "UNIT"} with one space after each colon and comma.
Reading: {"value": 50, "unit": "km/h"}
